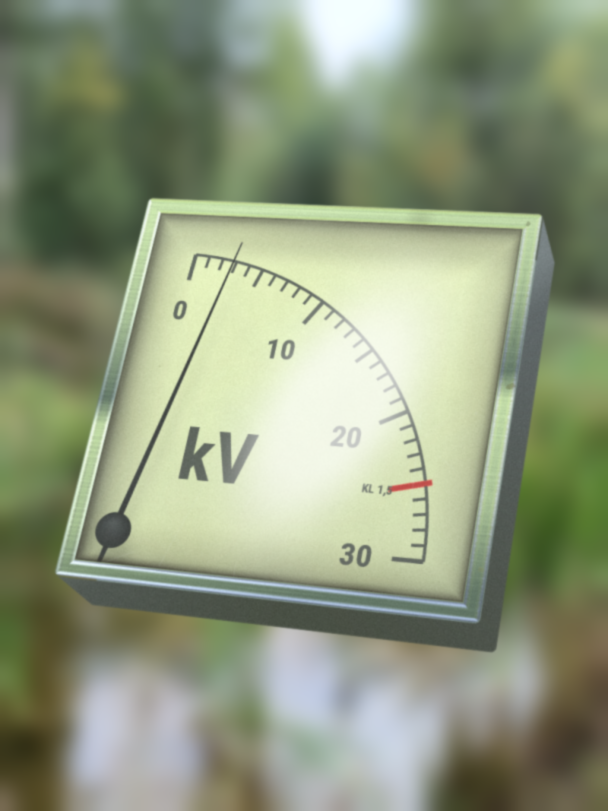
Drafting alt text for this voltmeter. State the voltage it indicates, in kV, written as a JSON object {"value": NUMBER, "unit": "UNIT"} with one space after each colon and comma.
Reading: {"value": 3, "unit": "kV"}
